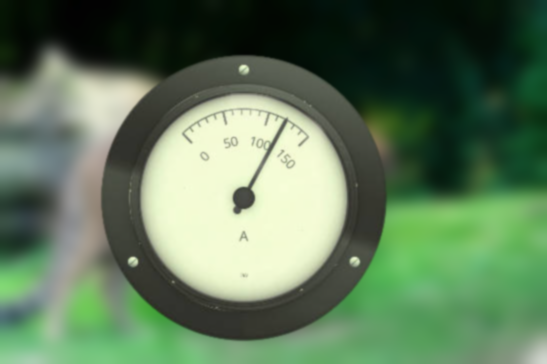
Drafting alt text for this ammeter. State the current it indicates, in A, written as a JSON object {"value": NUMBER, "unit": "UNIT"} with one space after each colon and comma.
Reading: {"value": 120, "unit": "A"}
